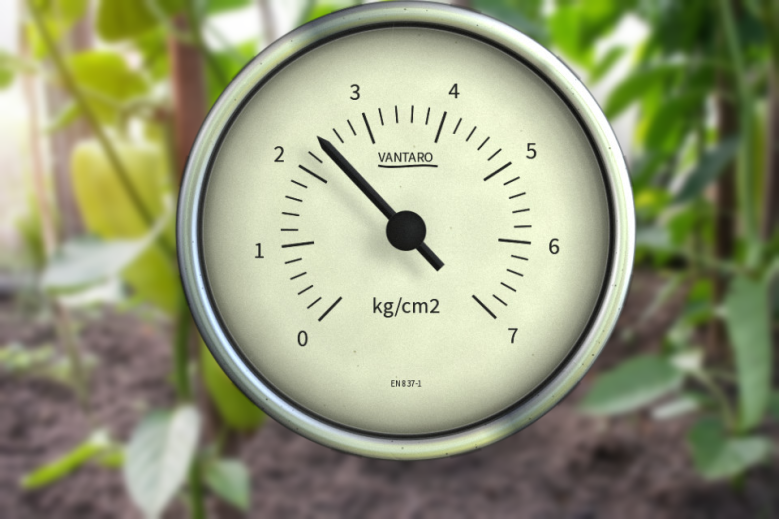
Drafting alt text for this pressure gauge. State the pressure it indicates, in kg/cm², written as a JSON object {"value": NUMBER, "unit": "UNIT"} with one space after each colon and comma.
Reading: {"value": 2.4, "unit": "kg/cm²"}
